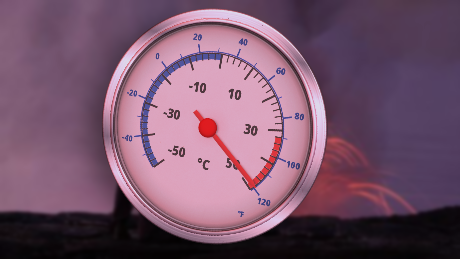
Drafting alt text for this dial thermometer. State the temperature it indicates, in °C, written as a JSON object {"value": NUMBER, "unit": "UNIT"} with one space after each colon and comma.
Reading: {"value": 48, "unit": "°C"}
